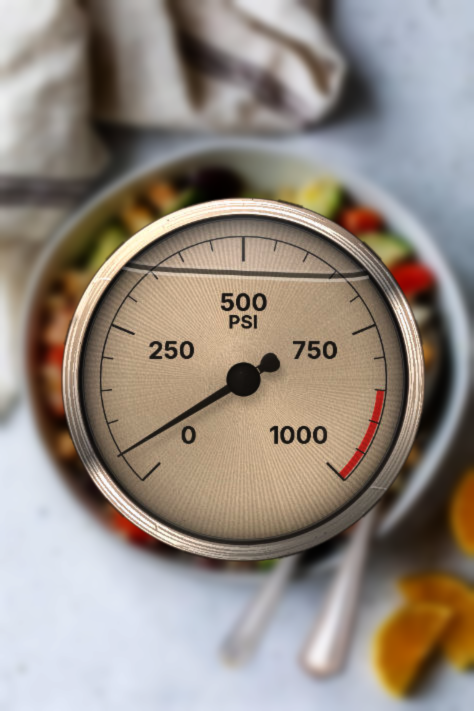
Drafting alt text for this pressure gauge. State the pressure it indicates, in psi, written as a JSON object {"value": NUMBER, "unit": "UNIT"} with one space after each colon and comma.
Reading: {"value": 50, "unit": "psi"}
